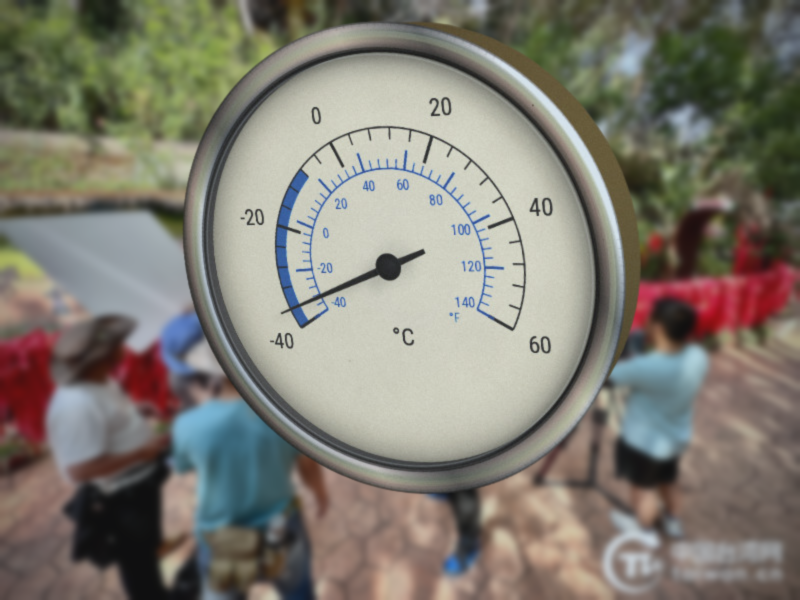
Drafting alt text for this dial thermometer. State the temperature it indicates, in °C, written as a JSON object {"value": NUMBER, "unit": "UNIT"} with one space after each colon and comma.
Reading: {"value": -36, "unit": "°C"}
